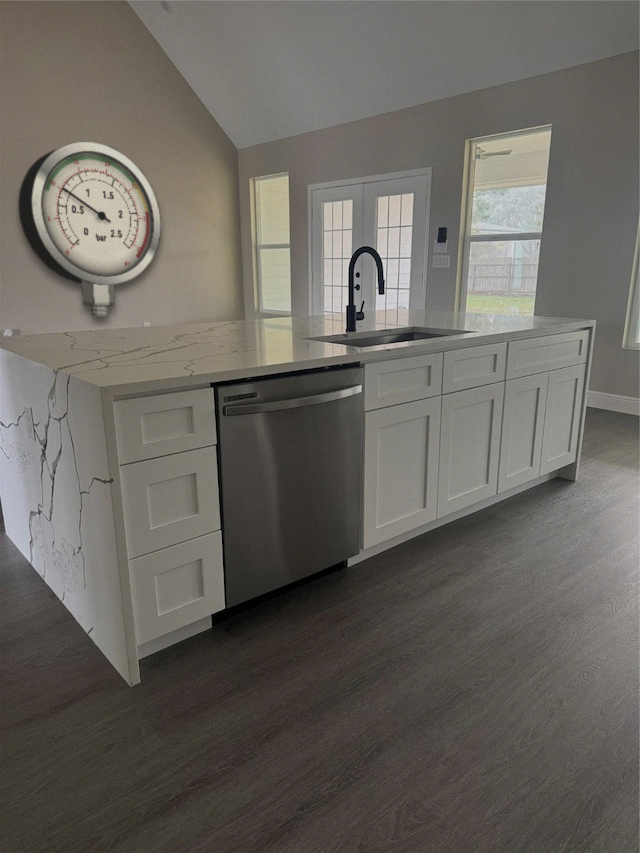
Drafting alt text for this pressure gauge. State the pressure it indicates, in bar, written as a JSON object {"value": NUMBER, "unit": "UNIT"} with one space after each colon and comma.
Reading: {"value": 0.7, "unit": "bar"}
